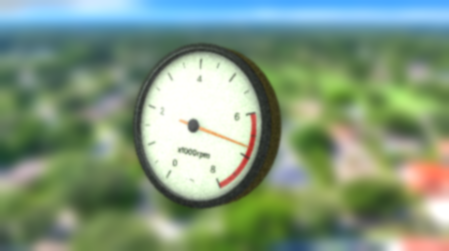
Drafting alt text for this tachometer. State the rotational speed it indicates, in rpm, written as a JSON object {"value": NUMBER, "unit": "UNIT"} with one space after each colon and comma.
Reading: {"value": 6750, "unit": "rpm"}
